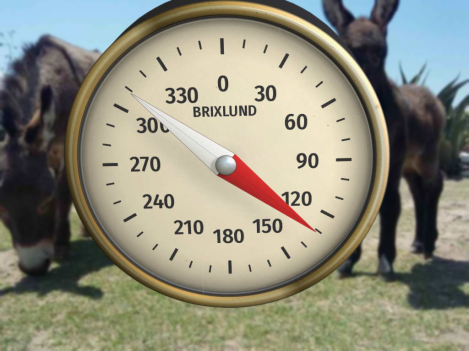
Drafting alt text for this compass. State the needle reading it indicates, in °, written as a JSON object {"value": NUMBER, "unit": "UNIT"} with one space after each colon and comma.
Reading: {"value": 130, "unit": "°"}
